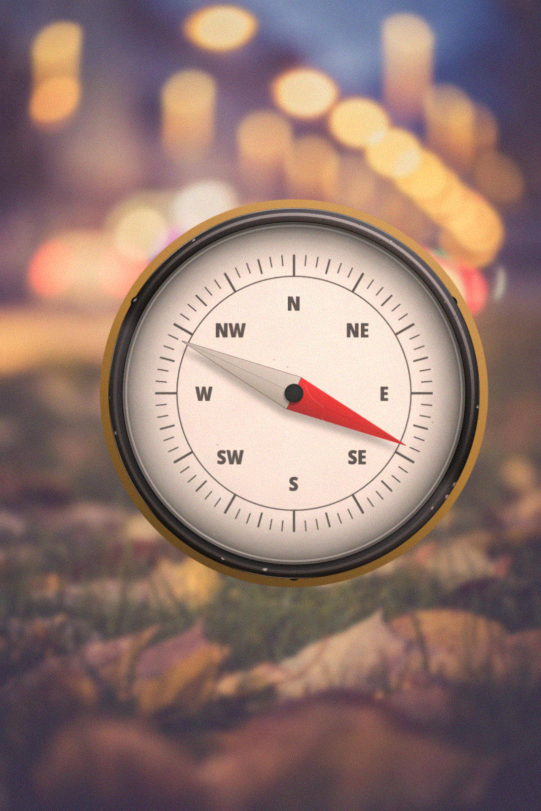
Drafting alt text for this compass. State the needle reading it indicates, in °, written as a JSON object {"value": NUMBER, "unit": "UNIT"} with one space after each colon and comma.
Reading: {"value": 115, "unit": "°"}
